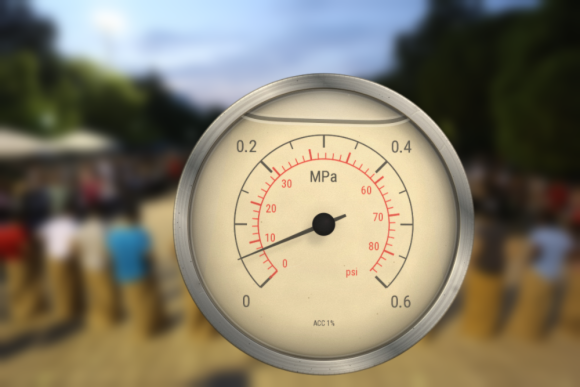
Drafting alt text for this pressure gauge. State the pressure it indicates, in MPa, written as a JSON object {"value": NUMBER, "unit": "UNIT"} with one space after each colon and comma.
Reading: {"value": 0.05, "unit": "MPa"}
